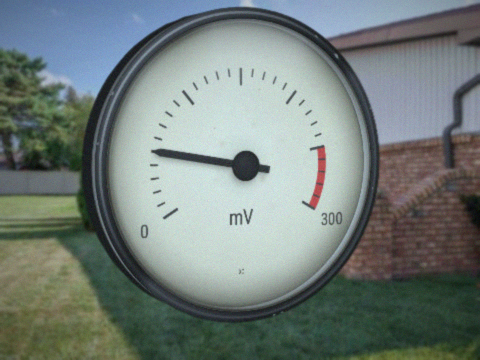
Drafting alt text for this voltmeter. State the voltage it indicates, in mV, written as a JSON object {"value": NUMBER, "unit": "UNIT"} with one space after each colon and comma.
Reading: {"value": 50, "unit": "mV"}
